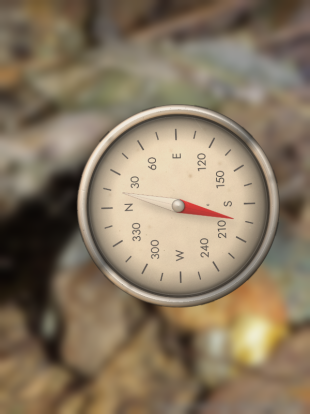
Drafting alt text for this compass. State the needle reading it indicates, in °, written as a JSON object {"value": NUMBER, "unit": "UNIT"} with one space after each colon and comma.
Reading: {"value": 195, "unit": "°"}
